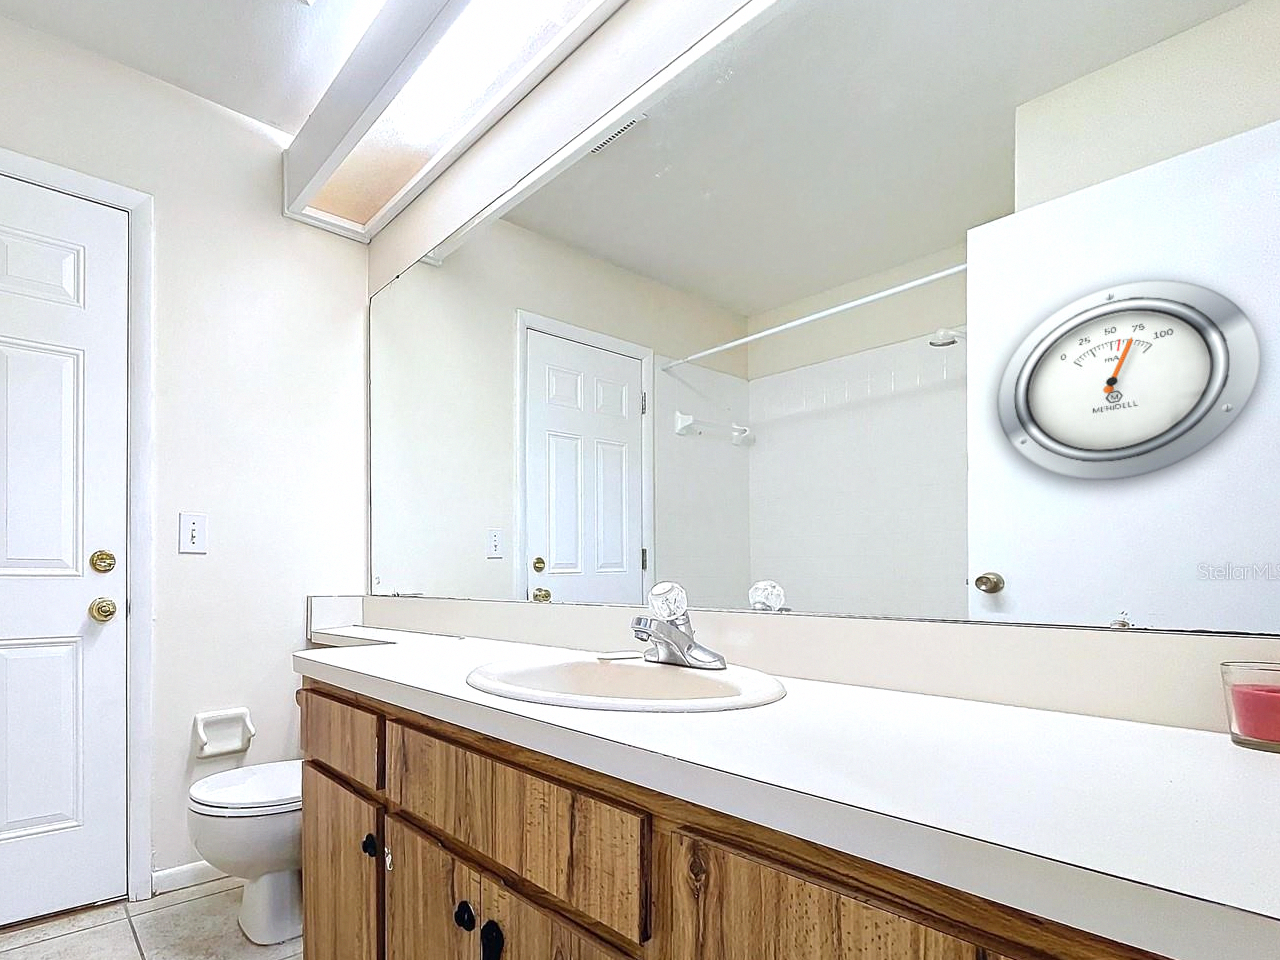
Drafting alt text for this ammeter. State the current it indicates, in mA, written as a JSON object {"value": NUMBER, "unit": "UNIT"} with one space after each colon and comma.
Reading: {"value": 75, "unit": "mA"}
